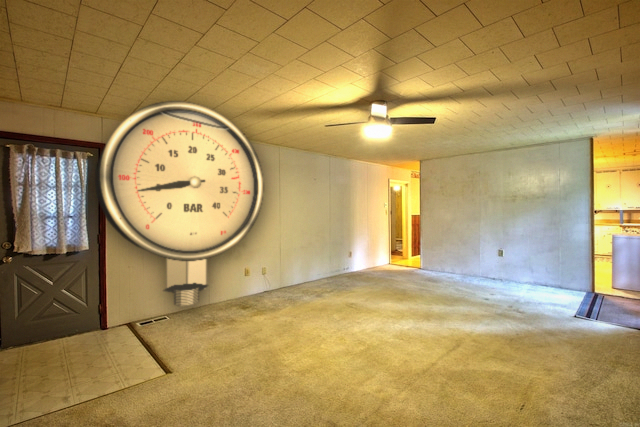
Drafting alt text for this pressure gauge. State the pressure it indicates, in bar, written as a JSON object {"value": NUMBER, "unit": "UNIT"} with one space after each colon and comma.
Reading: {"value": 5, "unit": "bar"}
